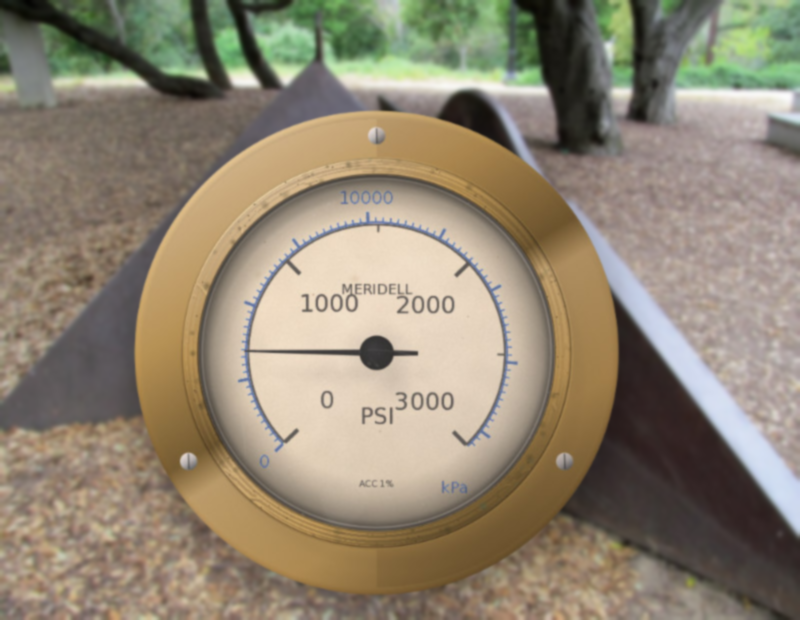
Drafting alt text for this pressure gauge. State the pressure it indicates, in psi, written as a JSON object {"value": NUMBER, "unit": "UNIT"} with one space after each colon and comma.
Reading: {"value": 500, "unit": "psi"}
